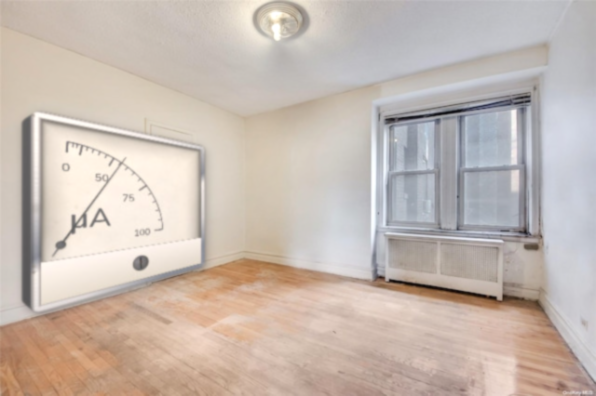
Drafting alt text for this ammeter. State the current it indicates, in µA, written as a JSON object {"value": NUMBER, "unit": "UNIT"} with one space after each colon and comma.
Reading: {"value": 55, "unit": "µA"}
